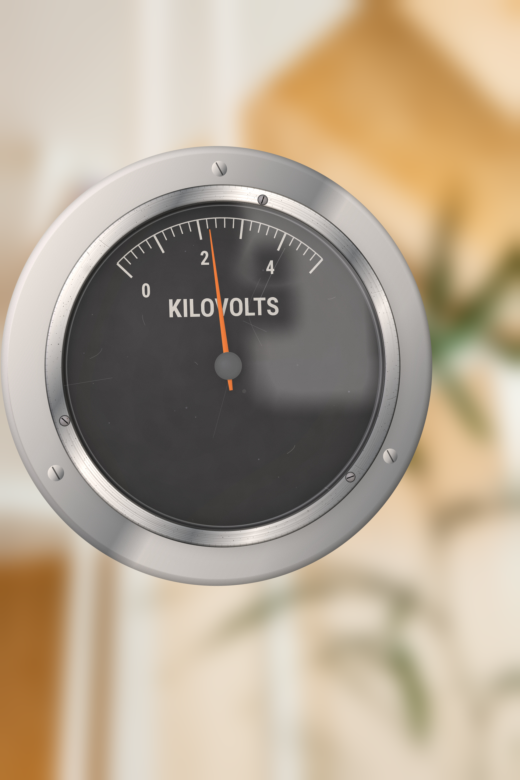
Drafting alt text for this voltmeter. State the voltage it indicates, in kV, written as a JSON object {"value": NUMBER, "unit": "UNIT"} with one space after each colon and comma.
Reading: {"value": 2.2, "unit": "kV"}
